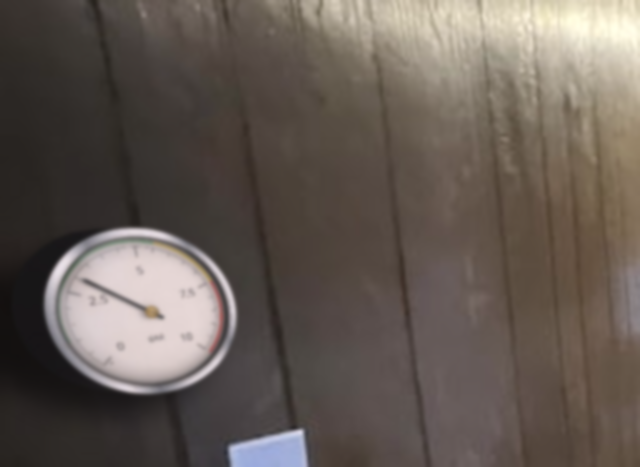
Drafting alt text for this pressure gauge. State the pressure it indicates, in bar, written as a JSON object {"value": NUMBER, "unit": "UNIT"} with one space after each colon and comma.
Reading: {"value": 3, "unit": "bar"}
